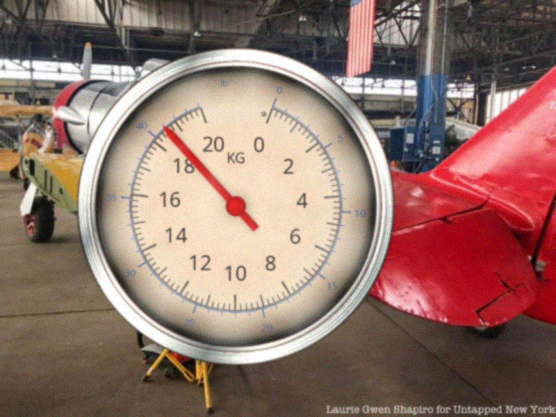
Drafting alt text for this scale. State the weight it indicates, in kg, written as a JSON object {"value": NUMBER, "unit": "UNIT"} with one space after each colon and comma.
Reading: {"value": 18.6, "unit": "kg"}
